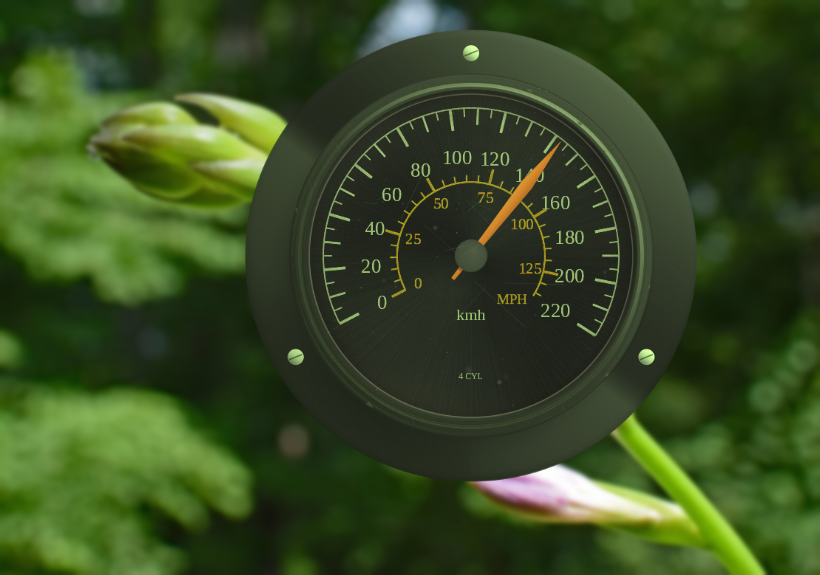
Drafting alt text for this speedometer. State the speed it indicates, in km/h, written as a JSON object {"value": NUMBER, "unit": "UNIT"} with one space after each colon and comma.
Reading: {"value": 142.5, "unit": "km/h"}
